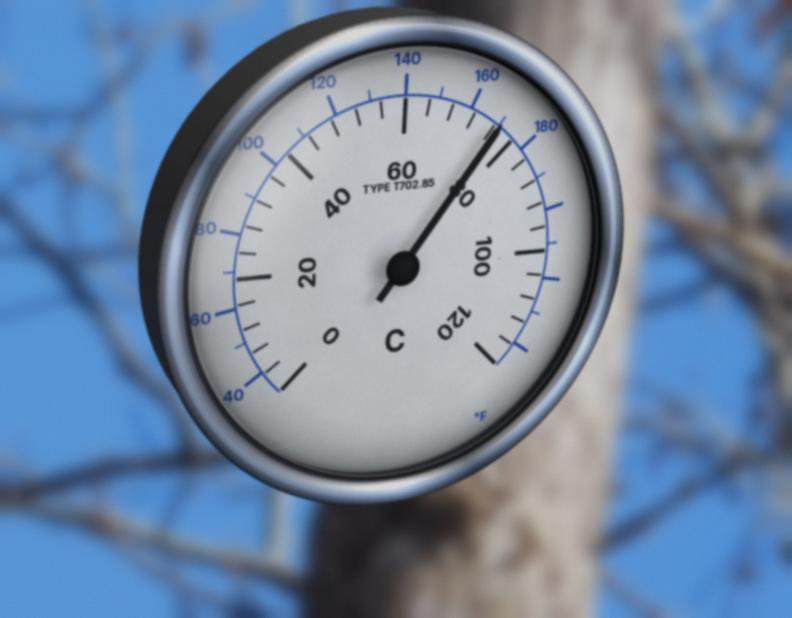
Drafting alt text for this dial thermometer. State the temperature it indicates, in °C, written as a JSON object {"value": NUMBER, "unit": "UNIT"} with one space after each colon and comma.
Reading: {"value": 76, "unit": "°C"}
